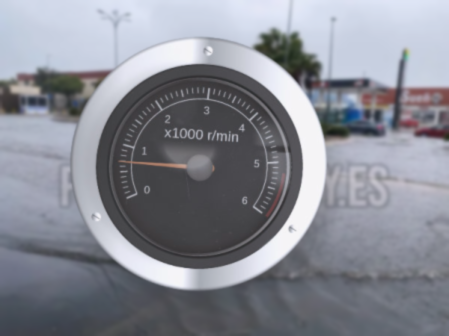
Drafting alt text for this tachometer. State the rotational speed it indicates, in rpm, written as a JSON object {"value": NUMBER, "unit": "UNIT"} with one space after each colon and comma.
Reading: {"value": 700, "unit": "rpm"}
